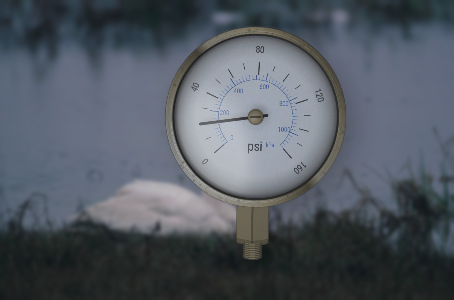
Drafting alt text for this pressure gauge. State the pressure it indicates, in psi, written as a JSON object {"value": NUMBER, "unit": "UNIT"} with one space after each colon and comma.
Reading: {"value": 20, "unit": "psi"}
